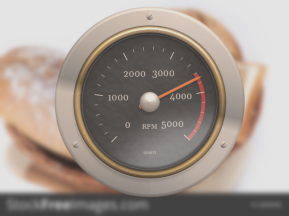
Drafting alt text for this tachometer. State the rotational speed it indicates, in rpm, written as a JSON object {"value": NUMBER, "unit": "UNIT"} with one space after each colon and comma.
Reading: {"value": 3700, "unit": "rpm"}
